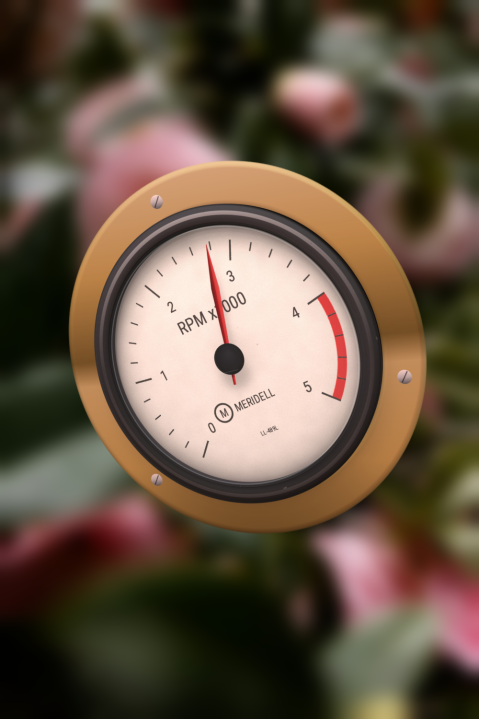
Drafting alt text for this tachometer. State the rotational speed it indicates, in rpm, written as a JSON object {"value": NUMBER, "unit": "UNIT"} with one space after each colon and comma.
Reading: {"value": 2800, "unit": "rpm"}
